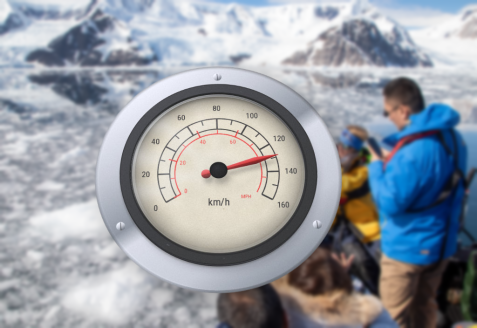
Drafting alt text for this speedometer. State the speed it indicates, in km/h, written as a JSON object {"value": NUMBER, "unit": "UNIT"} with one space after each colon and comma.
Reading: {"value": 130, "unit": "km/h"}
